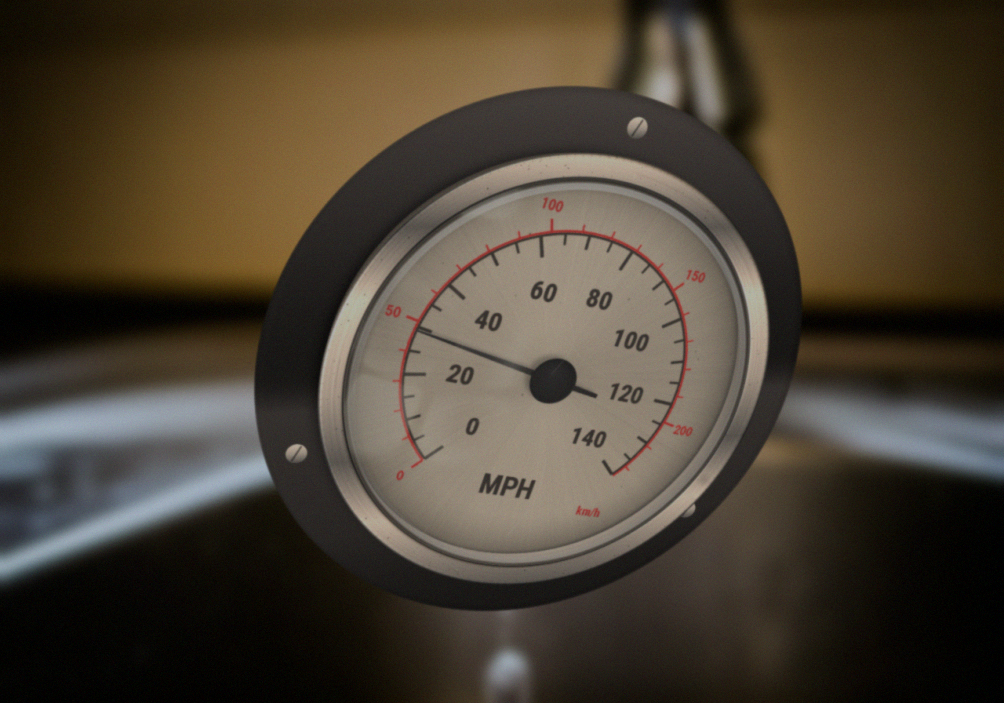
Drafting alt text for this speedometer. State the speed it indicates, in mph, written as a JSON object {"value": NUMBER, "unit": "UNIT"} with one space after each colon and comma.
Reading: {"value": 30, "unit": "mph"}
